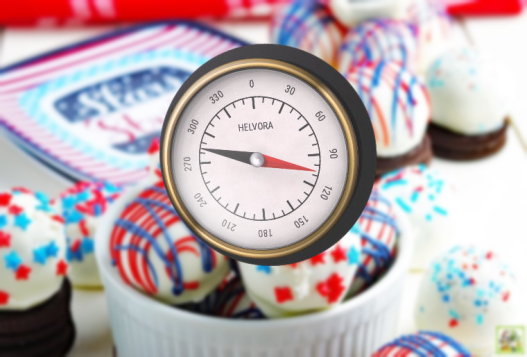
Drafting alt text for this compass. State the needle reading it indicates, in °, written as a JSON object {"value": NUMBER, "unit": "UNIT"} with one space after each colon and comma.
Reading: {"value": 105, "unit": "°"}
